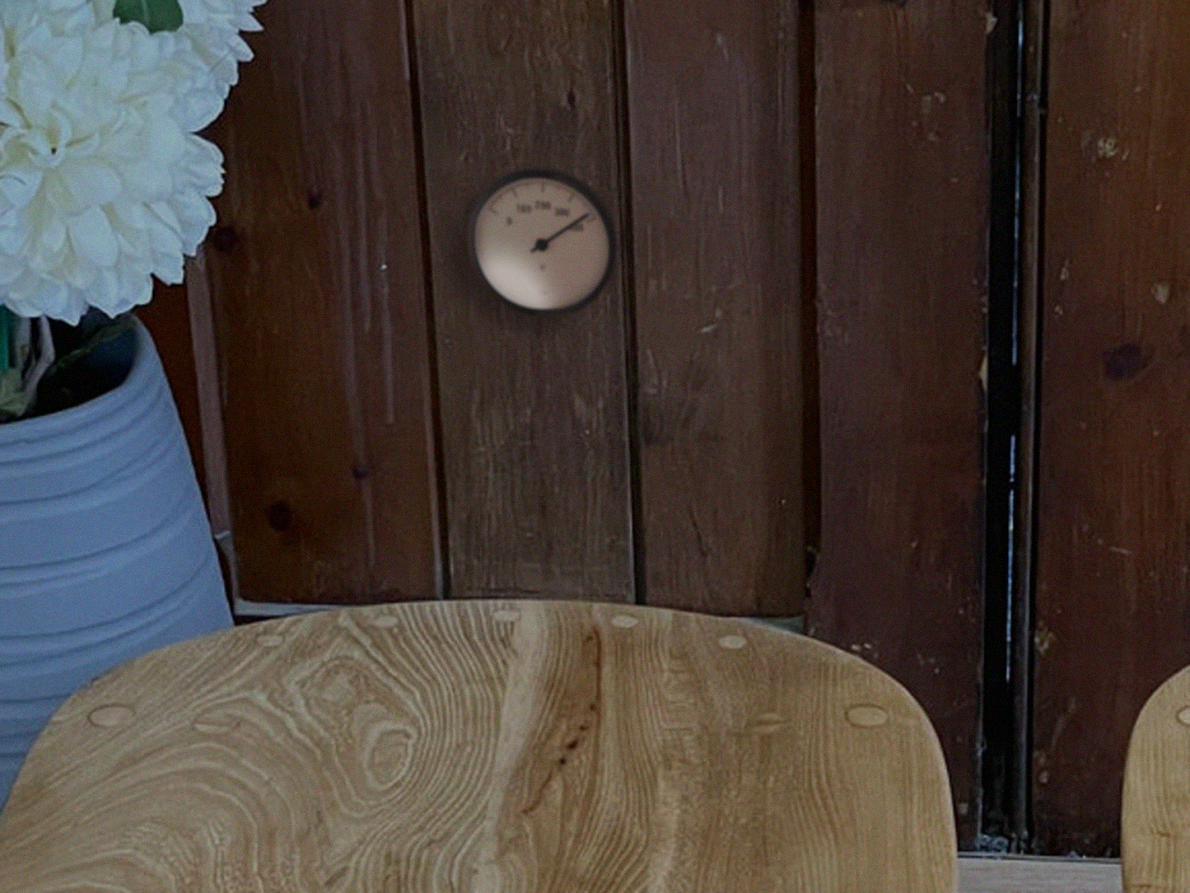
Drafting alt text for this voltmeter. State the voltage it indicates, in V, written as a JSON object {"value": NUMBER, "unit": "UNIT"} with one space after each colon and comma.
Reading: {"value": 375, "unit": "V"}
